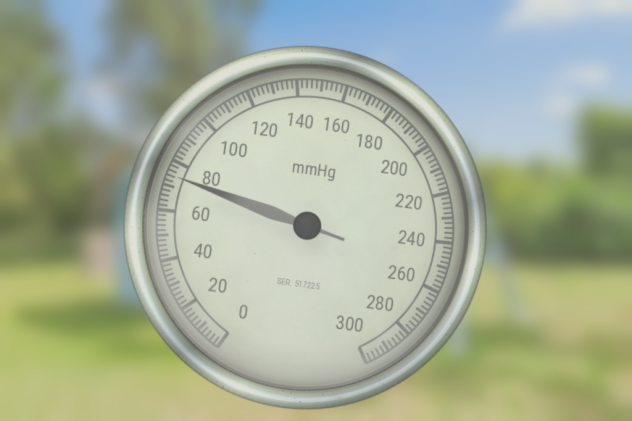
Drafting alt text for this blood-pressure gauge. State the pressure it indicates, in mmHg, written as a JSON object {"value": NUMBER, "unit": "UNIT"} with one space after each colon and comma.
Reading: {"value": 74, "unit": "mmHg"}
